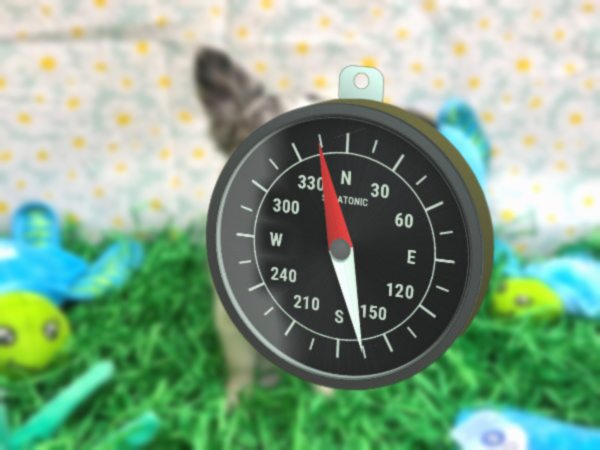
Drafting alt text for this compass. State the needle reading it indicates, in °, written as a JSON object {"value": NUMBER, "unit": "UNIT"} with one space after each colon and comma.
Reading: {"value": 345, "unit": "°"}
